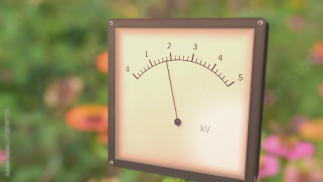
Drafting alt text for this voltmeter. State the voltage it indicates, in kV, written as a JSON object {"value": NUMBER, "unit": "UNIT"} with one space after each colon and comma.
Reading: {"value": 1.8, "unit": "kV"}
